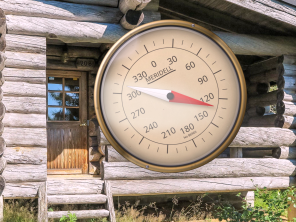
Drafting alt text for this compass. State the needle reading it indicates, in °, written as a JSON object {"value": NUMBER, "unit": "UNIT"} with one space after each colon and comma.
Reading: {"value": 130, "unit": "°"}
